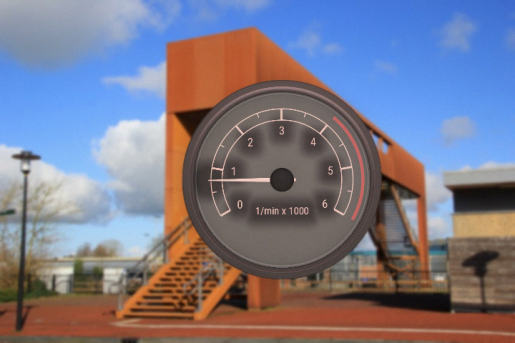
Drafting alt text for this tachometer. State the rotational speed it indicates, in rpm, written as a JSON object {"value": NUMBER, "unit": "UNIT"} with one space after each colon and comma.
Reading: {"value": 750, "unit": "rpm"}
